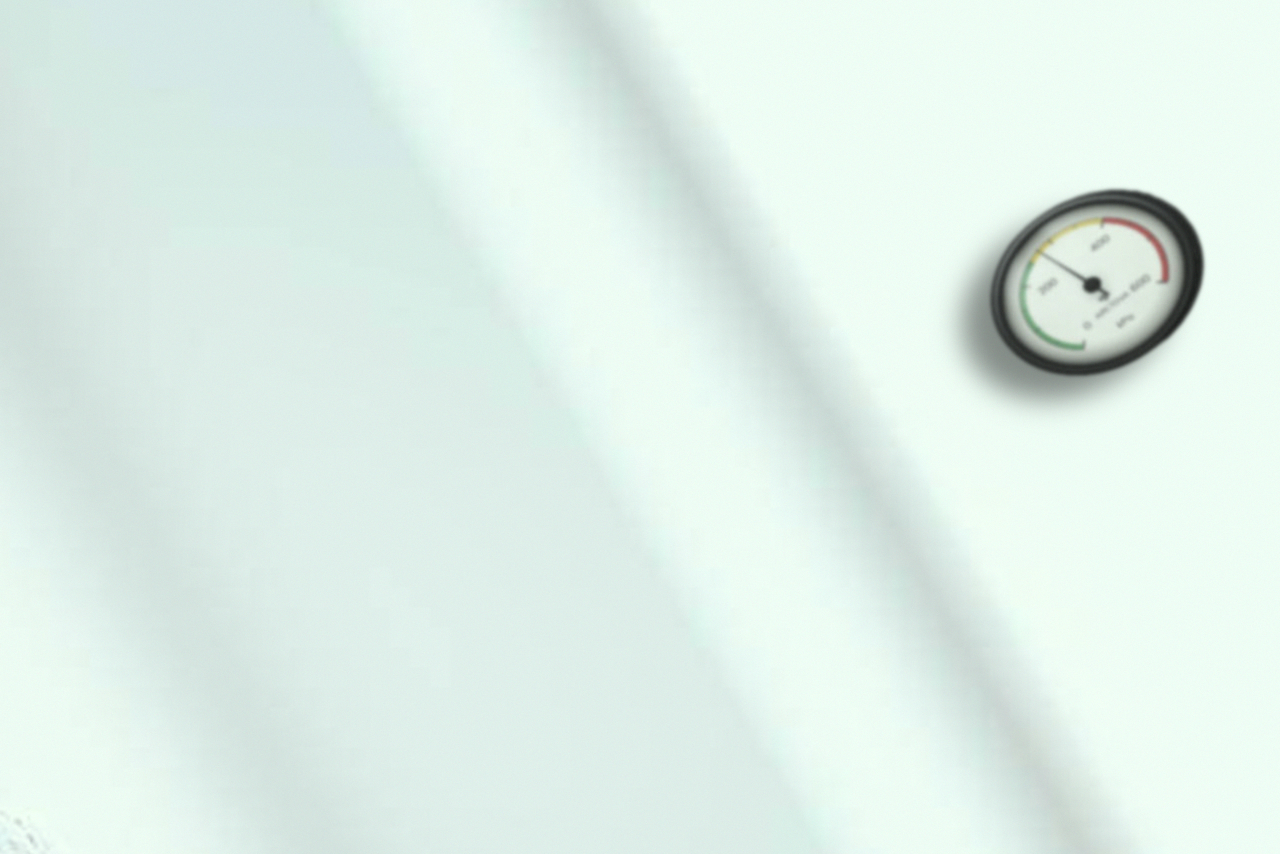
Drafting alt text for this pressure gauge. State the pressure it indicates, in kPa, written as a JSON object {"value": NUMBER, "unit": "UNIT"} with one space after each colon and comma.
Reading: {"value": 275, "unit": "kPa"}
